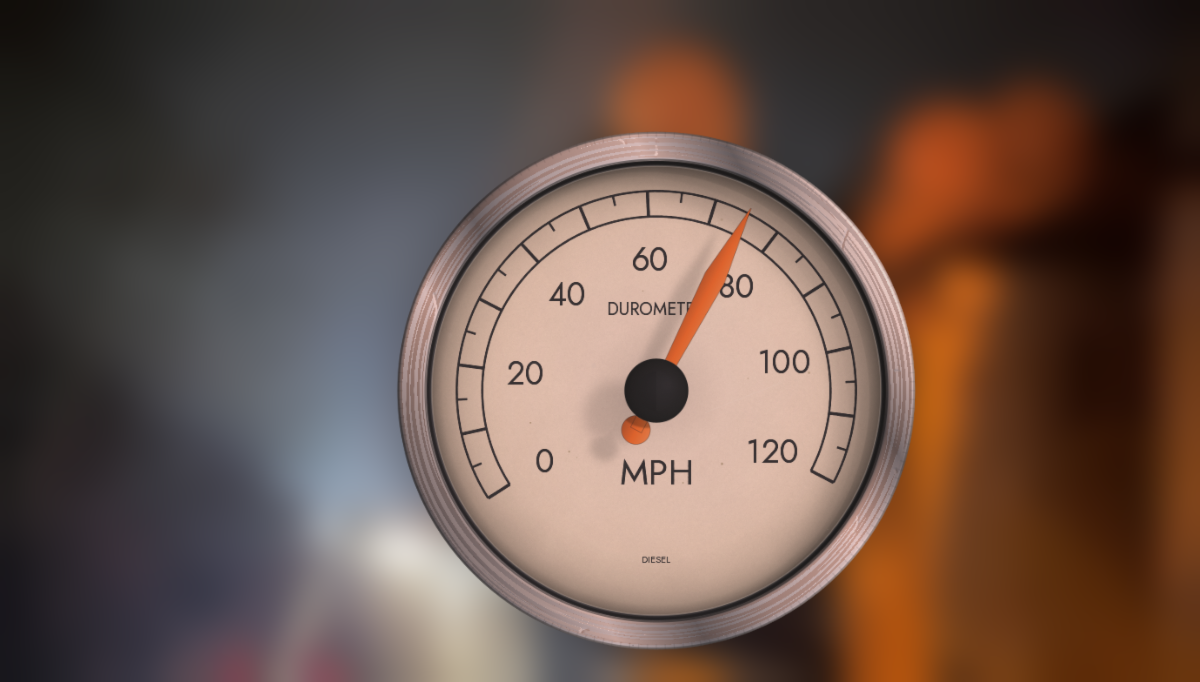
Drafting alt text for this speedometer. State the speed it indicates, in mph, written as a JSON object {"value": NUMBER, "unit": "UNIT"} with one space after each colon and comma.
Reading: {"value": 75, "unit": "mph"}
